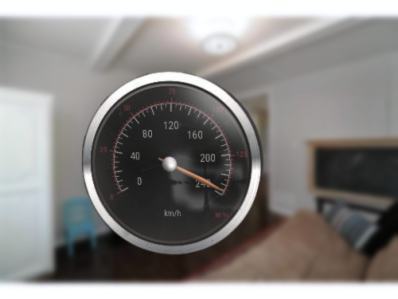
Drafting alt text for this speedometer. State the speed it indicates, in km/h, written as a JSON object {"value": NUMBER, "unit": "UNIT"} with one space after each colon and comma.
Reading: {"value": 235, "unit": "km/h"}
